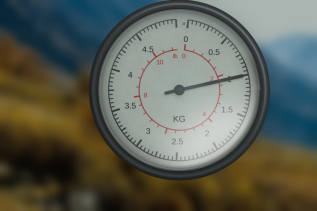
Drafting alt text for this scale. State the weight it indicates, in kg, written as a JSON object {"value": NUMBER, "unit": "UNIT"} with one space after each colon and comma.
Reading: {"value": 1, "unit": "kg"}
